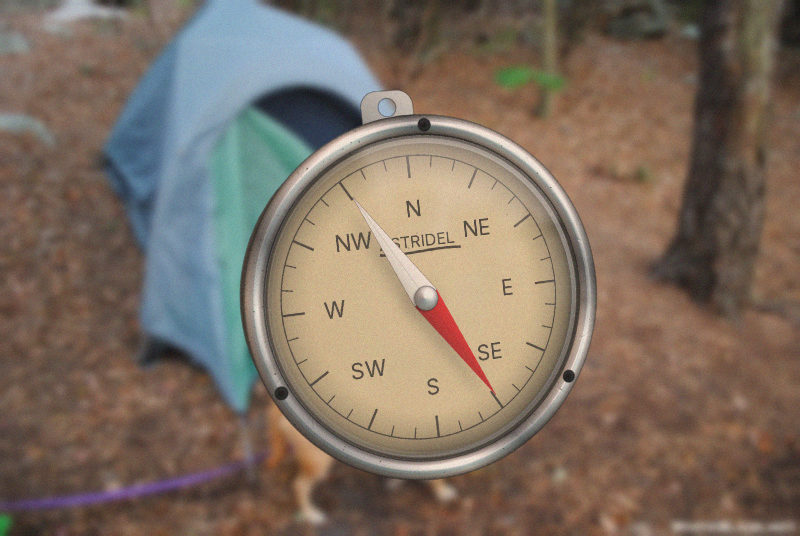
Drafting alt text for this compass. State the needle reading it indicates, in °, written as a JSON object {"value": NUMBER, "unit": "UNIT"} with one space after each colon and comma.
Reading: {"value": 150, "unit": "°"}
